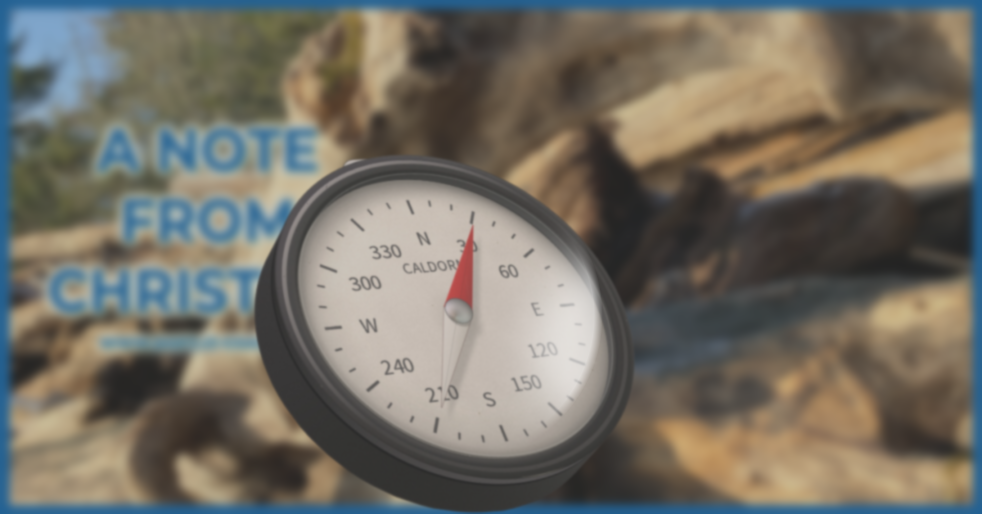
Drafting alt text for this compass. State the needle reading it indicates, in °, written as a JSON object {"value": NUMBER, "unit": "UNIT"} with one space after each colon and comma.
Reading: {"value": 30, "unit": "°"}
